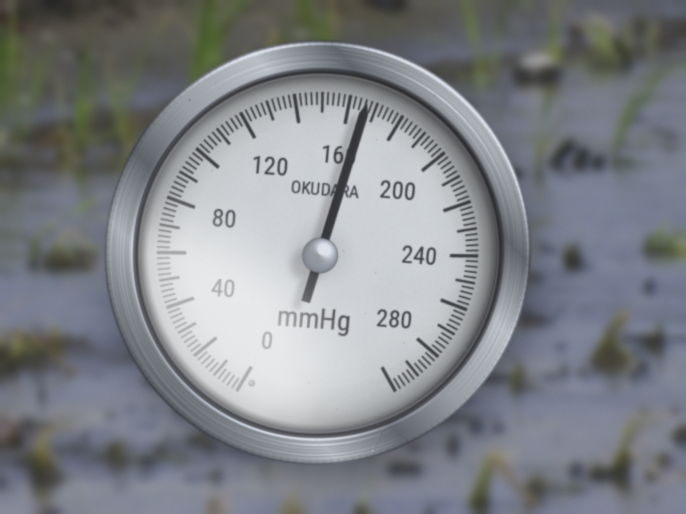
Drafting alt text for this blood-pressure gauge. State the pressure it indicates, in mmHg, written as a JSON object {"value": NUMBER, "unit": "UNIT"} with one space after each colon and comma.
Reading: {"value": 166, "unit": "mmHg"}
